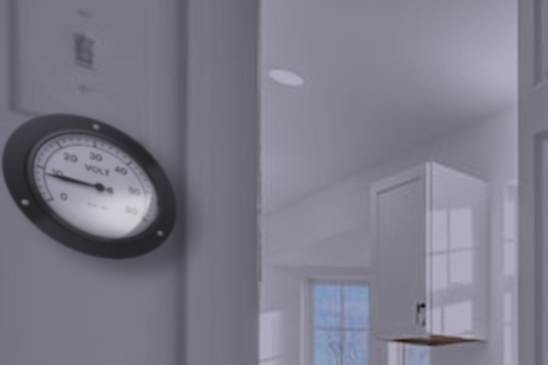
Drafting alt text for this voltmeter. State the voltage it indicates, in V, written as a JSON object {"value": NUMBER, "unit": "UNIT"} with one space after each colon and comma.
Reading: {"value": 8, "unit": "V"}
